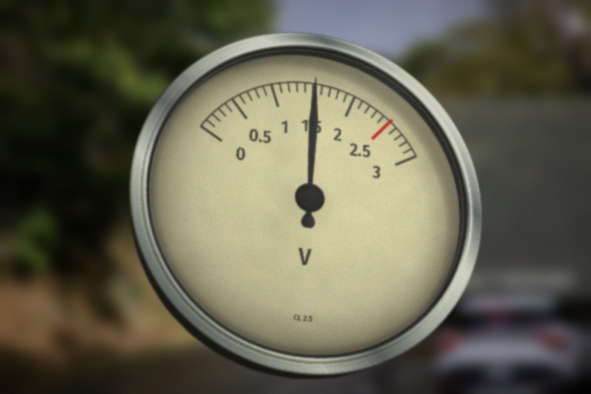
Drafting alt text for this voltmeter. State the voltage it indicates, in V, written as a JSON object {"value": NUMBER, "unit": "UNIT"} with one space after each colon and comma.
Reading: {"value": 1.5, "unit": "V"}
